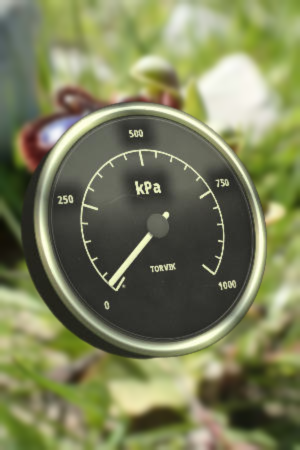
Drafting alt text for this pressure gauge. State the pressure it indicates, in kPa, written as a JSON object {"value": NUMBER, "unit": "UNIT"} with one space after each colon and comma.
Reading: {"value": 25, "unit": "kPa"}
